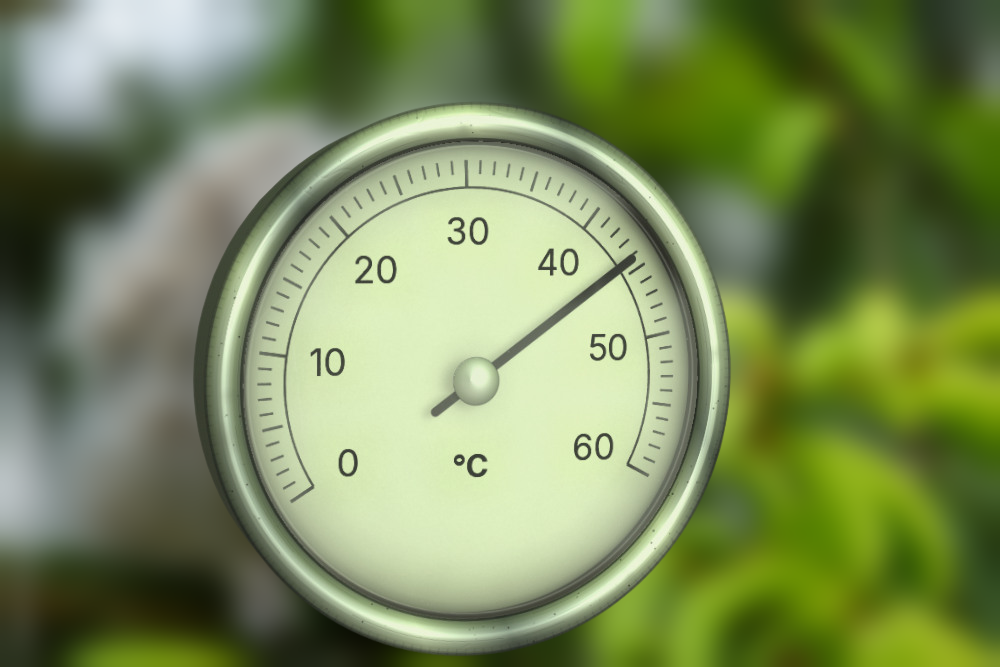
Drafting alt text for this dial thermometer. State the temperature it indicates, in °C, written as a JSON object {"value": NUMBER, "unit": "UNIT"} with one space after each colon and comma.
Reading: {"value": 44, "unit": "°C"}
